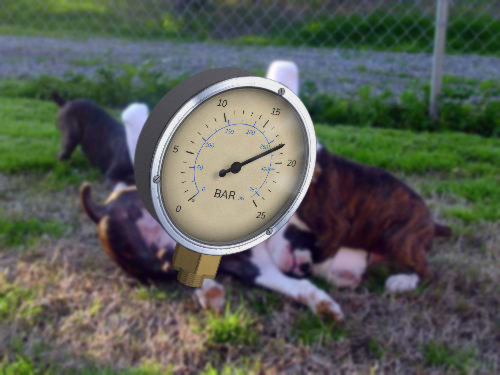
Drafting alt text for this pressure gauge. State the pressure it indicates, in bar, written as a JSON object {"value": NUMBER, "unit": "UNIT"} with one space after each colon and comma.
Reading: {"value": 18, "unit": "bar"}
